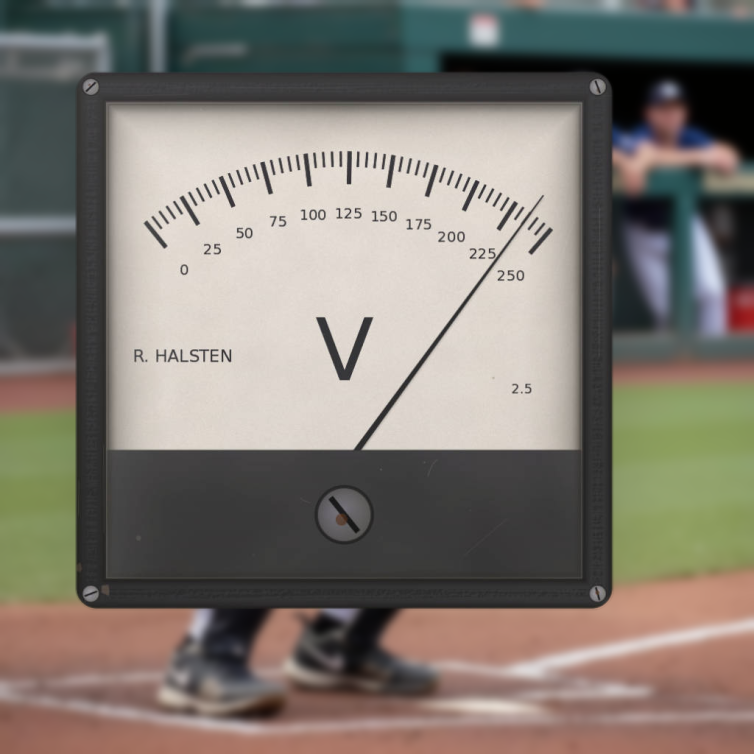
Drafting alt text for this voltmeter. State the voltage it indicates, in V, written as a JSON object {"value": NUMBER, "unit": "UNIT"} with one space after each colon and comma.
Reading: {"value": 235, "unit": "V"}
